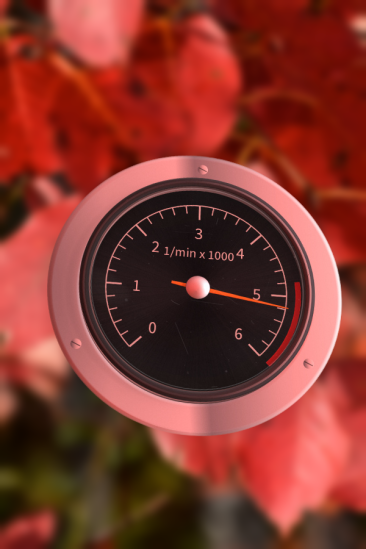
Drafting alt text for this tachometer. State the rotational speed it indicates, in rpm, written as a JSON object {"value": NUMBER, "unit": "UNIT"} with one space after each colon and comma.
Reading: {"value": 5200, "unit": "rpm"}
